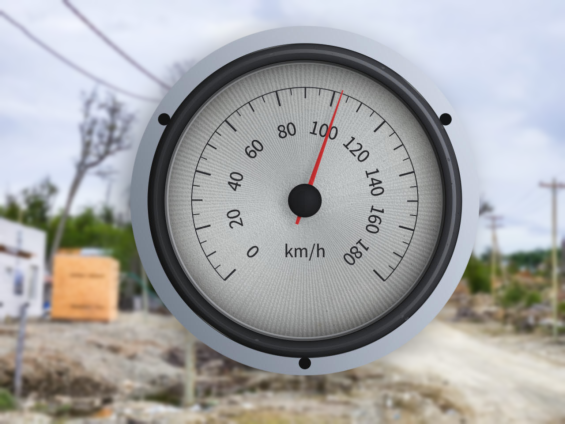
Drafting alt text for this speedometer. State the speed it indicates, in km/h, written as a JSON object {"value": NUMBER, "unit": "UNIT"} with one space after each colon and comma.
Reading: {"value": 102.5, "unit": "km/h"}
